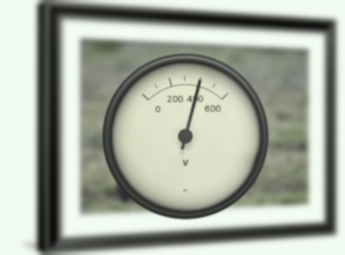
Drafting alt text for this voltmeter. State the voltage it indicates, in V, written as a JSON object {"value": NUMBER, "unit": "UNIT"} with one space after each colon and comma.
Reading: {"value": 400, "unit": "V"}
